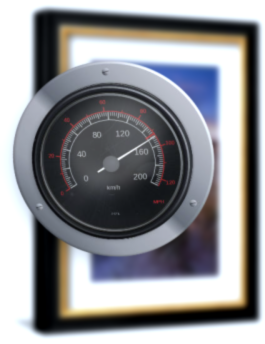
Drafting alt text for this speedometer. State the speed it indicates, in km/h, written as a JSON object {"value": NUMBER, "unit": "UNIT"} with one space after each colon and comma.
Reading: {"value": 150, "unit": "km/h"}
